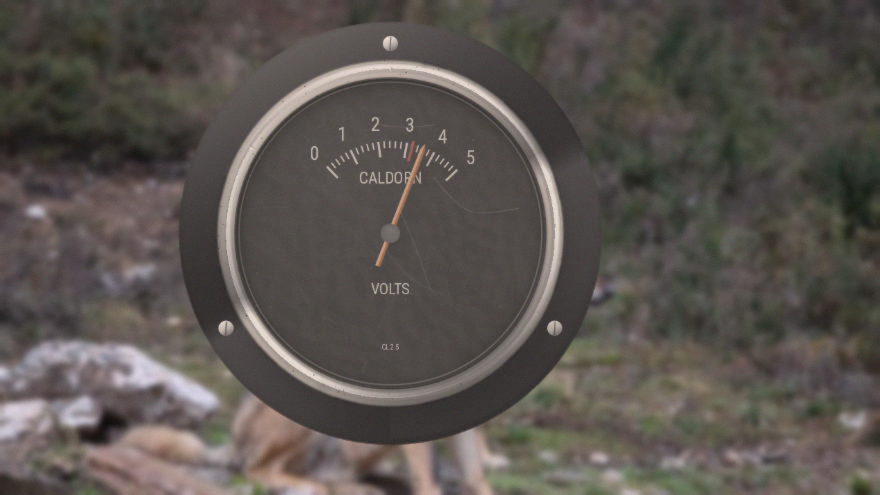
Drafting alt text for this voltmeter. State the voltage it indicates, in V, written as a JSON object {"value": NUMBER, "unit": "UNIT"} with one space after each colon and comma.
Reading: {"value": 3.6, "unit": "V"}
